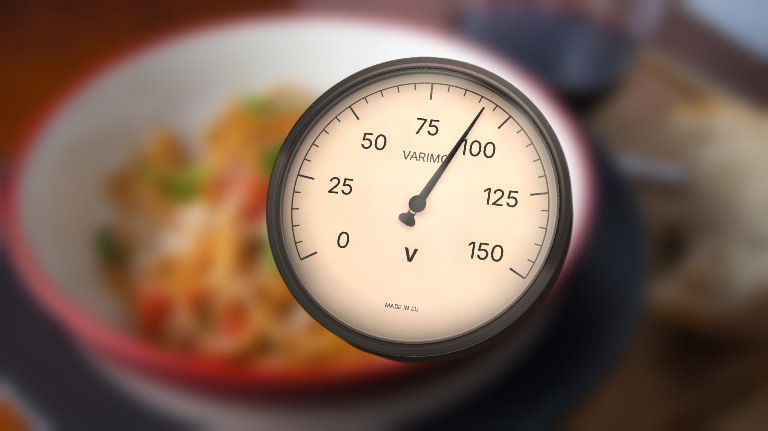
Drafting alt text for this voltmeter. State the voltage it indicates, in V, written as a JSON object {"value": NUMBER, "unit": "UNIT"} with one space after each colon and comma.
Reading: {"value": 92.5, "unit": "V"}
